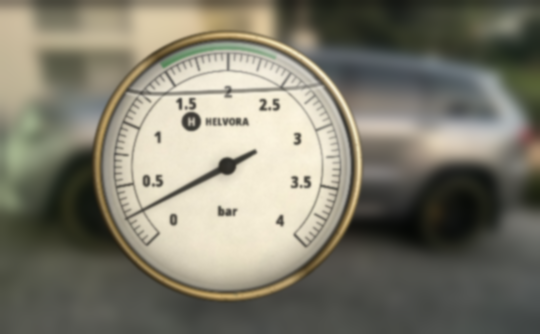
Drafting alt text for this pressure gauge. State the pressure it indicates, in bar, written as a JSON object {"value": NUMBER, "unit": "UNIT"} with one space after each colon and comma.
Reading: {"value": 0.25, "unit": "bar"}
